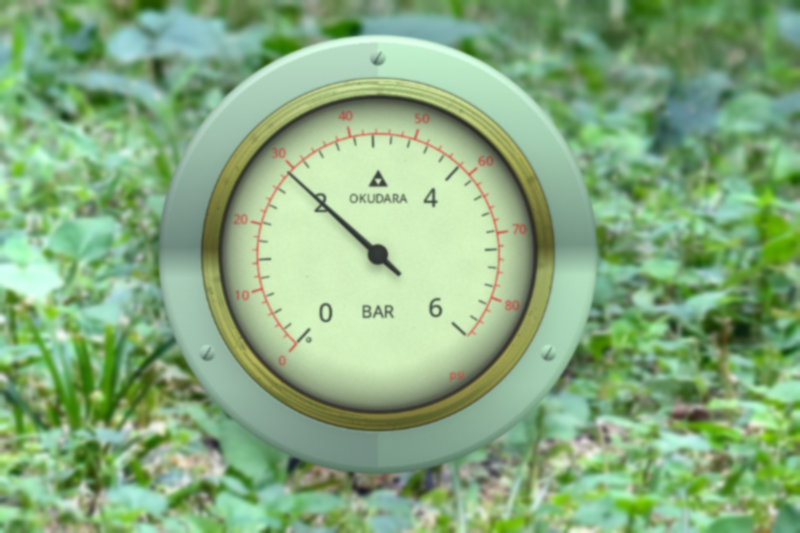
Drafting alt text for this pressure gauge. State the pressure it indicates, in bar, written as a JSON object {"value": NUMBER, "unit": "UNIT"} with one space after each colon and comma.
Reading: {"value": 2, "unit": "bar"}
